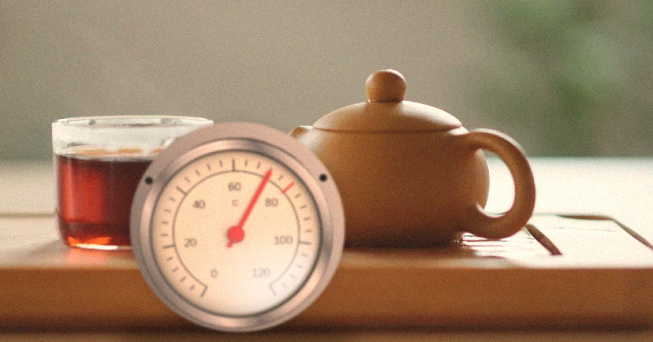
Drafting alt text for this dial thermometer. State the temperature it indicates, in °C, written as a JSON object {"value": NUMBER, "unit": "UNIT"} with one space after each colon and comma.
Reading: {"value": 72, "unit": "°C"}
